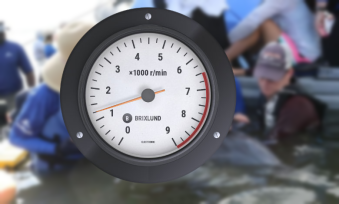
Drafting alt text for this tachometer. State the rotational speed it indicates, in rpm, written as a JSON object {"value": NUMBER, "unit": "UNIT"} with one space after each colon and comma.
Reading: {"value": 1250, "unit": "rpm"}
